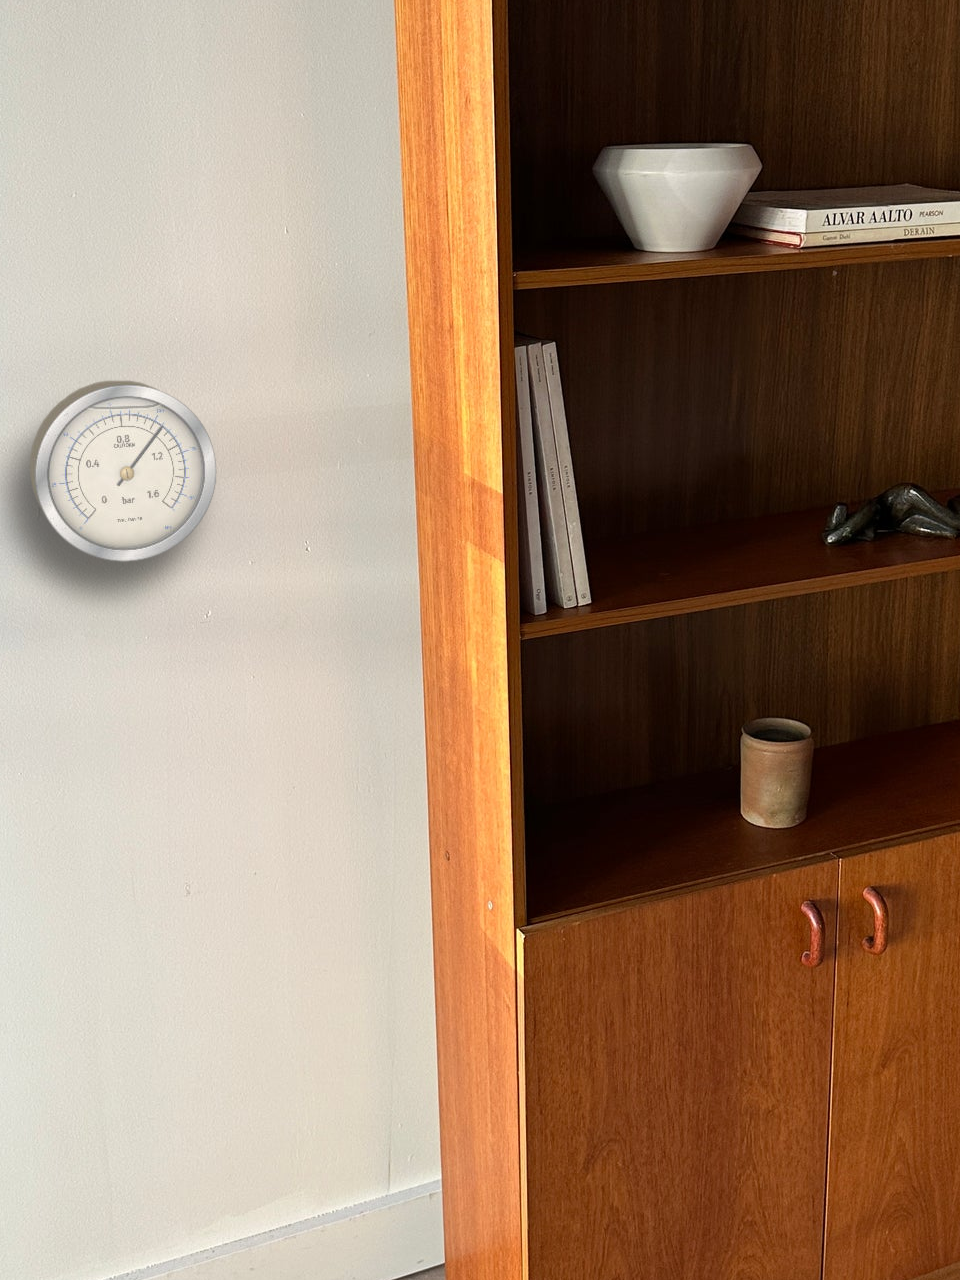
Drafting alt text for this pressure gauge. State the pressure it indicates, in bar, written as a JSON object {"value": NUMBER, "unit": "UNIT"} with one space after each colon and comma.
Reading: {"value": 1.05, "unit": "bar"}
